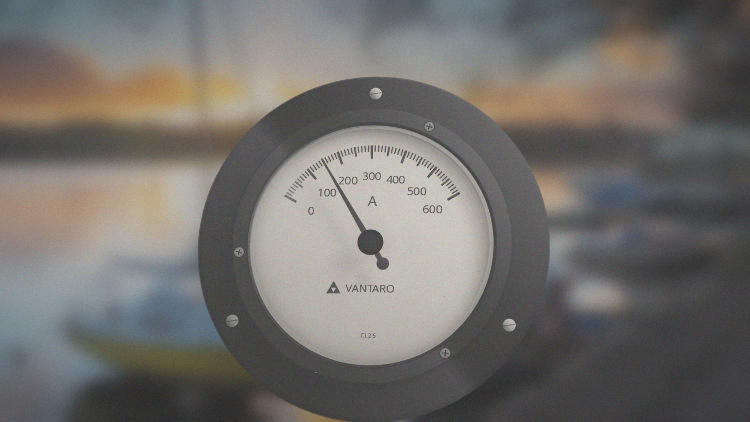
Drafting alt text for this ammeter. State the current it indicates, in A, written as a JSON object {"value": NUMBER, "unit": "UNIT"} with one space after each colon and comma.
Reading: {"value": 150, "unit": "A"}
